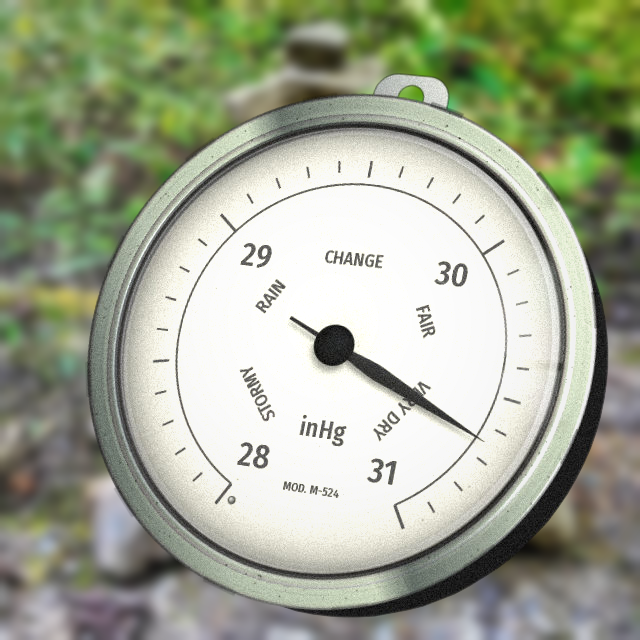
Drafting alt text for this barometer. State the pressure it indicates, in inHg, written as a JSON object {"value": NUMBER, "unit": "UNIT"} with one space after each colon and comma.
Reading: {"value": 30.65, "unit": "inHg"}
